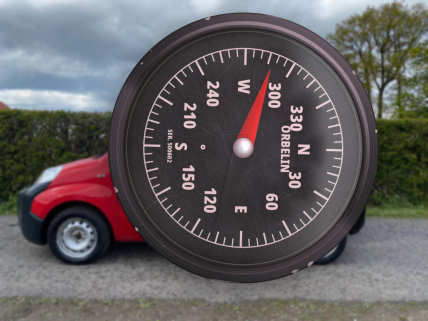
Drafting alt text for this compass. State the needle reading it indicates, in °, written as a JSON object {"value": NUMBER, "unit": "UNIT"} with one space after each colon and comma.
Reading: {"value": 287.5, "unit": "°"}
